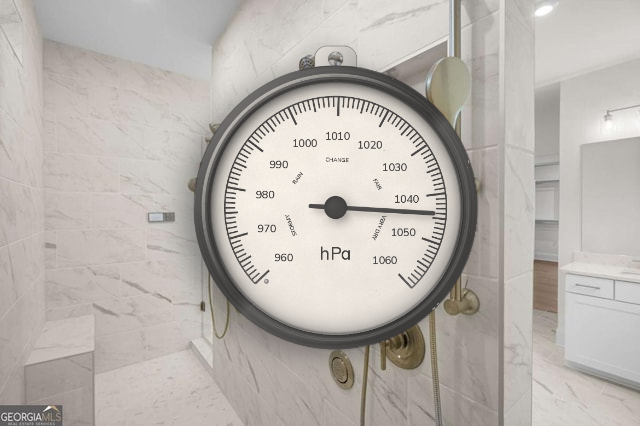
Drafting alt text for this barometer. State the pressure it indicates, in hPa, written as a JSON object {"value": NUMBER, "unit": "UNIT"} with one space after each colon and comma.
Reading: {"value": 1044, "unit": "hPa"}
